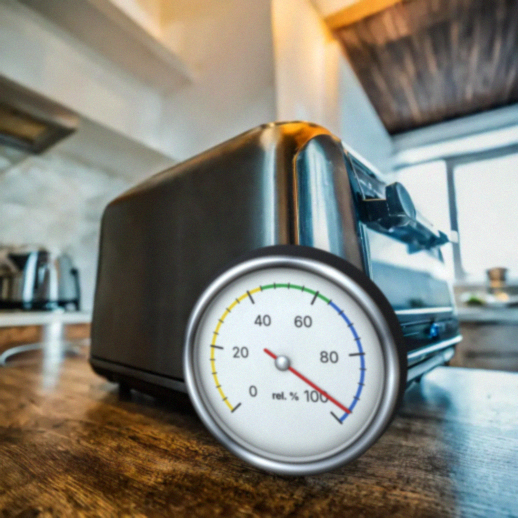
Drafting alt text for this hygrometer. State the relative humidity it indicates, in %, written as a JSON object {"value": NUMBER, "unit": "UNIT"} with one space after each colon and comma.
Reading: {"value": 96, "unit": "%"}
